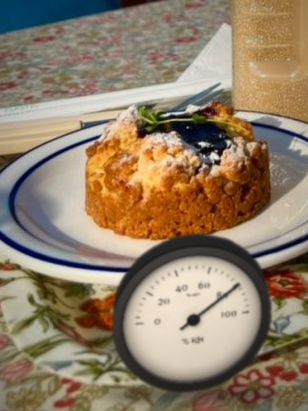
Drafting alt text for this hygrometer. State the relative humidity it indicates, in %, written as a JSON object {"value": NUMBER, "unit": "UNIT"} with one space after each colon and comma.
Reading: {"value": 80, "unit": "%"}
